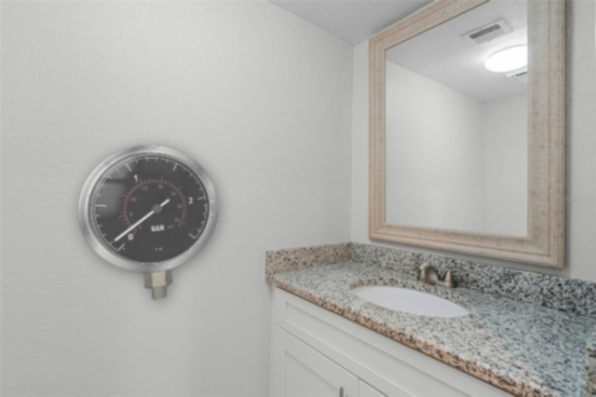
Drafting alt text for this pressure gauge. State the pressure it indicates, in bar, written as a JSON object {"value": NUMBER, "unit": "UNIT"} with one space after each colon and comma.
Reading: {"value": 0.1, "unit": "bar"}
